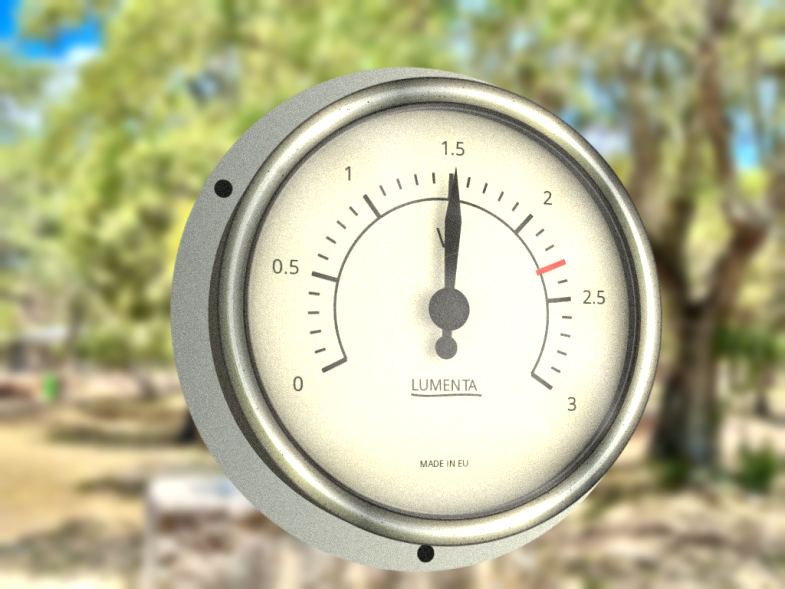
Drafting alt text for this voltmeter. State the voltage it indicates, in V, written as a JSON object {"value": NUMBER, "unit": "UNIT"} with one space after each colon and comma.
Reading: {"value": 1.5, "unit": "V"}
